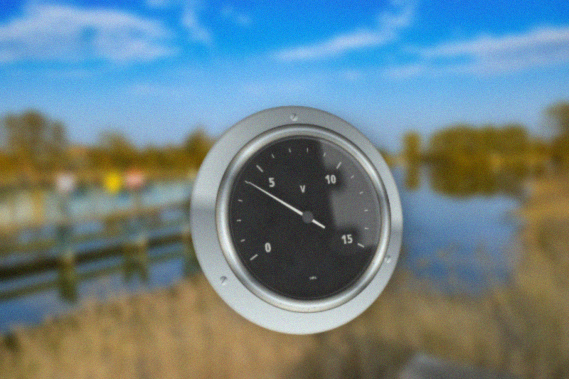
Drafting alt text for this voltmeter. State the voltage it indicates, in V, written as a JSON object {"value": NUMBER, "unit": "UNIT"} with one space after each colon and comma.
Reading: {"value": 4, "unit": "V"}
